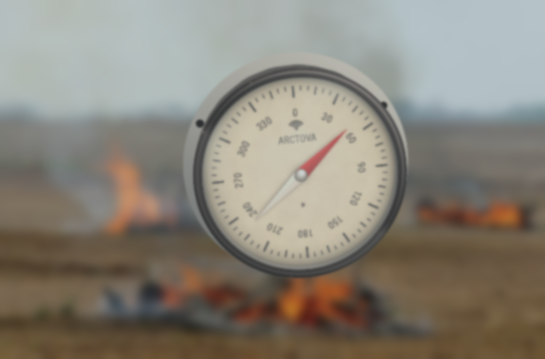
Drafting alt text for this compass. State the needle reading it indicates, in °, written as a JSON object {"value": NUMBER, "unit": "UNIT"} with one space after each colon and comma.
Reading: {"value": 50, "unit": "°"}
